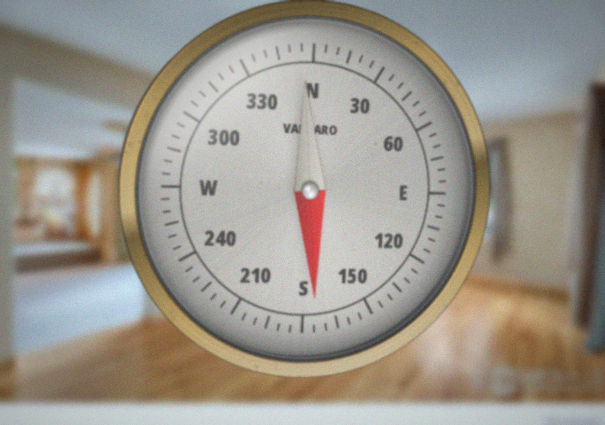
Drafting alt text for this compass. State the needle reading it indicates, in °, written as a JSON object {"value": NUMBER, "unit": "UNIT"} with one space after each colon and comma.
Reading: {"value": 175, "unit": "°"}
